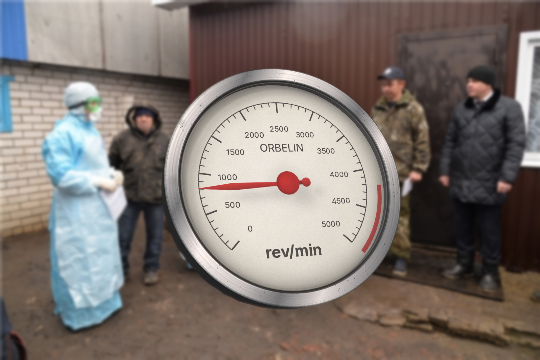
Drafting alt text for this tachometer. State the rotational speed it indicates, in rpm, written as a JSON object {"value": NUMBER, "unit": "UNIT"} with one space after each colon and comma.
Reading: {"value": 800, "unit": "rpm"}
